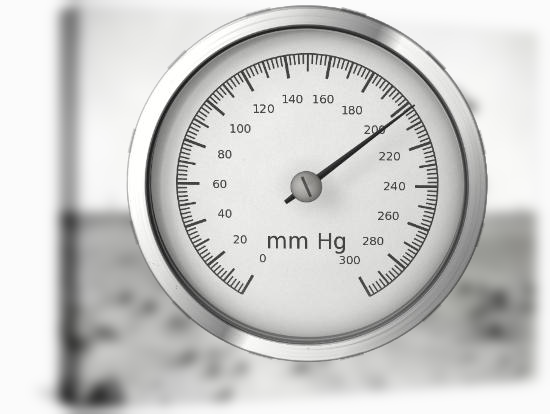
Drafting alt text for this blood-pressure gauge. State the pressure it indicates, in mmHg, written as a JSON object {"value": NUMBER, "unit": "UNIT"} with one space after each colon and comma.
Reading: {"value": 202, "unit": "mmHg"}
